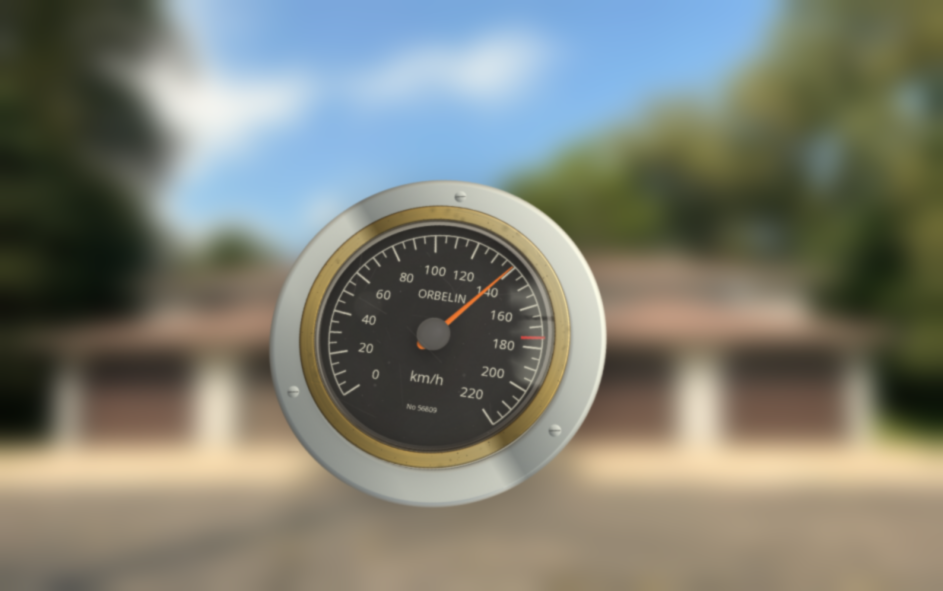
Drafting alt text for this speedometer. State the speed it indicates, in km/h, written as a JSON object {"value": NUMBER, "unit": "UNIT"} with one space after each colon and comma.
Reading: {"value": 140, "unit": "km/h"}
